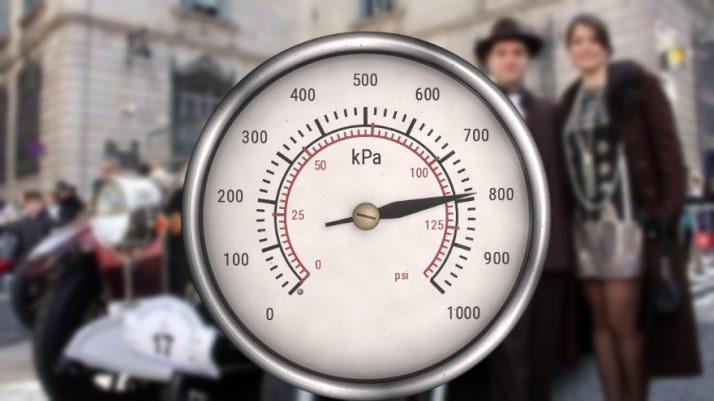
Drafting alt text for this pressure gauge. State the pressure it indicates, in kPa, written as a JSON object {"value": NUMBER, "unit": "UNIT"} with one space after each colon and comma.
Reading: {"value": 790, "unit": "kPa"}
